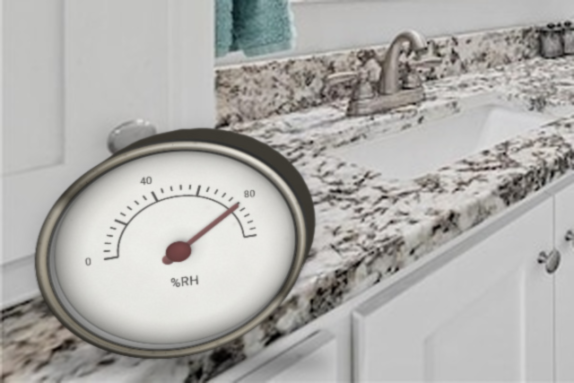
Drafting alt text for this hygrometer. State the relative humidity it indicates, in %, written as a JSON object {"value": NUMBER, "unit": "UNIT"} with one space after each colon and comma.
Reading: {"value": 80, "unit": "%"}
